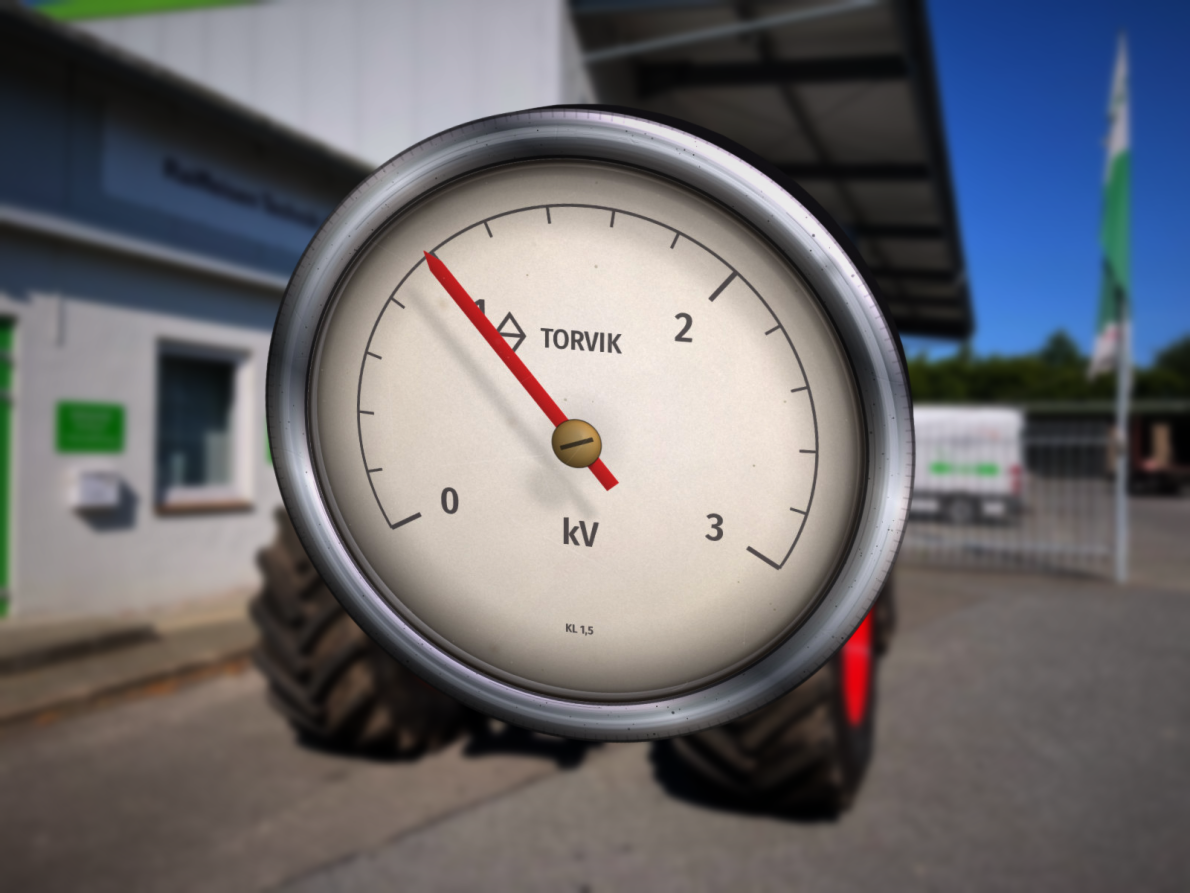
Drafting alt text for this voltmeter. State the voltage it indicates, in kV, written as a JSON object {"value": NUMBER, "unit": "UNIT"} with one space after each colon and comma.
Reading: {"value": 1, "unit": "kV"}
